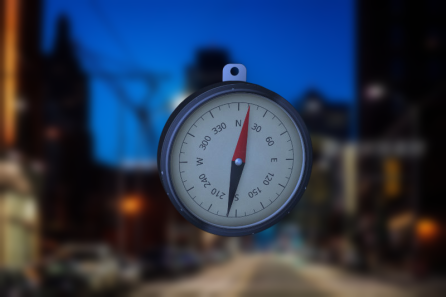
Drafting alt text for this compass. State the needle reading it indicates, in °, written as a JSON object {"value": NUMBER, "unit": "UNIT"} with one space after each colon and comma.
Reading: {"value": 10, "unit": "°"}
